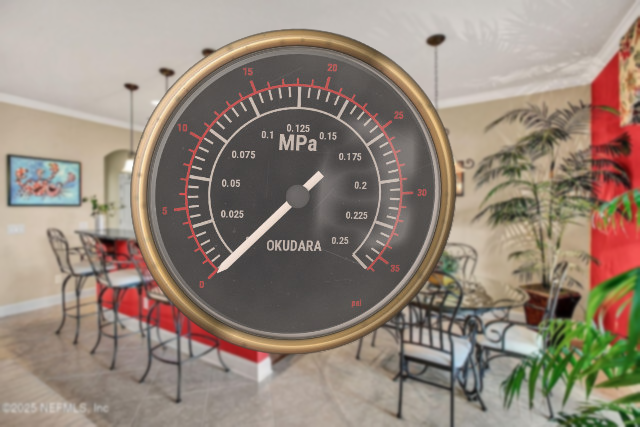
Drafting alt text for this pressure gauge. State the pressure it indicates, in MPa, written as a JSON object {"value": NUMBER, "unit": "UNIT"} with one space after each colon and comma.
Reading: {"value": 0, "unit": "MPa"}
